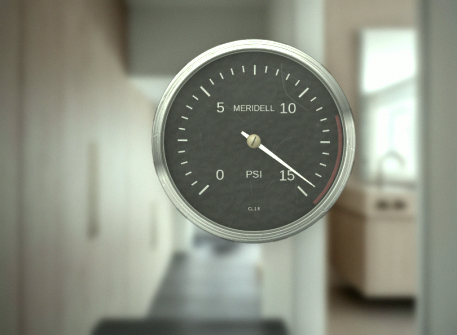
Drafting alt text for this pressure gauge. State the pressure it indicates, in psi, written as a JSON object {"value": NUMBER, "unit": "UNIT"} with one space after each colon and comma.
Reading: {"value": 14.5, "unit": "psi"}
